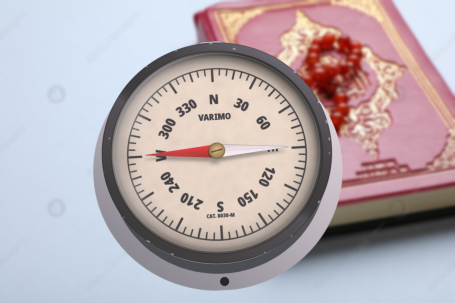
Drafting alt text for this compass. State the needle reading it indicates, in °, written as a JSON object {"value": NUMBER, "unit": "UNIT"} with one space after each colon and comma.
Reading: {"value": 270, "unit": "°"}
